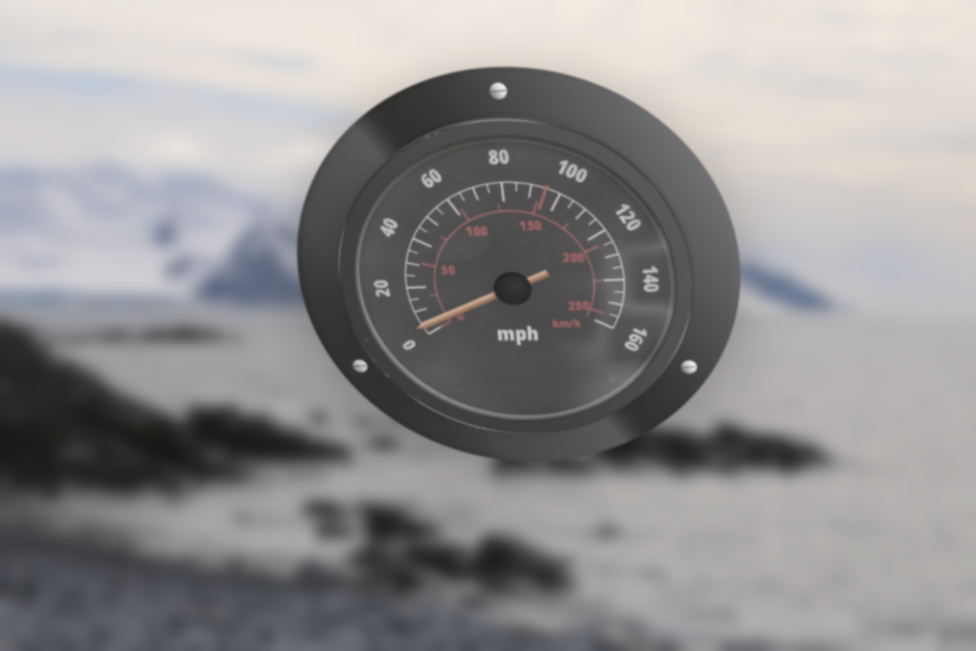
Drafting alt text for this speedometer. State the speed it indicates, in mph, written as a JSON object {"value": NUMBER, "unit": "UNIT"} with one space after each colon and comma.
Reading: {"value": 5, "unit": "mph"}
